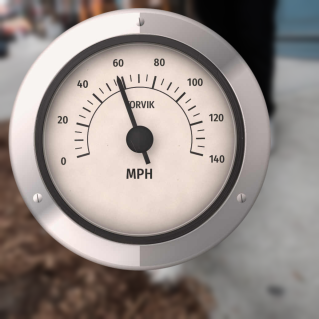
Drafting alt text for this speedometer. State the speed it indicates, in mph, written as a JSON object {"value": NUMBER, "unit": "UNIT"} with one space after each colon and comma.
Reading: {"value": 57.5, "unit": "mph"}
